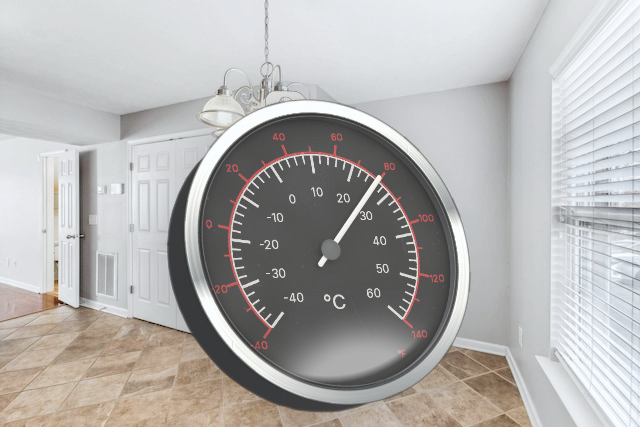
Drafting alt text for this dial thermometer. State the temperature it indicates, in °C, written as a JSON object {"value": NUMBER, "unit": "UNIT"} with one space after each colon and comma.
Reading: {"value": 26, "unit": "°C"}
